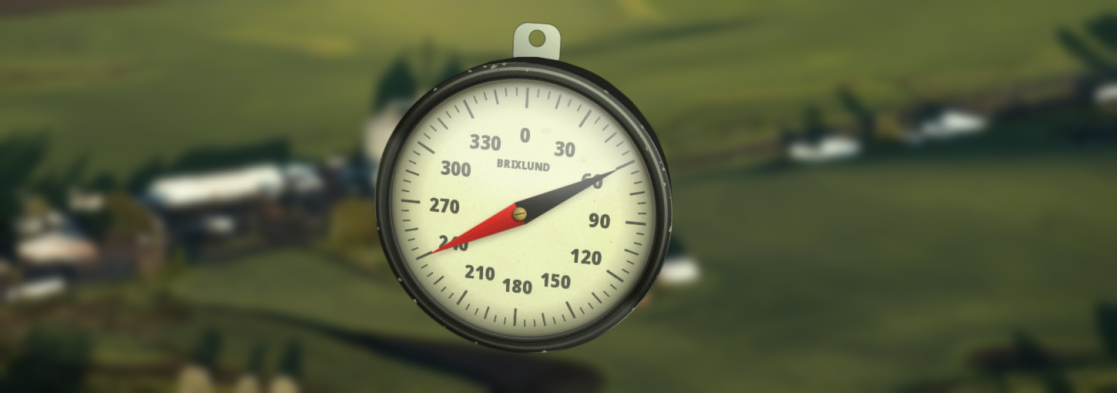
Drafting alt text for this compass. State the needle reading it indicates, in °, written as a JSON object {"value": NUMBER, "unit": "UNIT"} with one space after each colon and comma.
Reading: {"value": 240, "unit": "°"}
